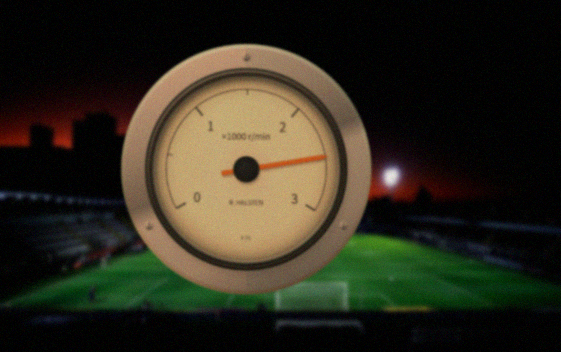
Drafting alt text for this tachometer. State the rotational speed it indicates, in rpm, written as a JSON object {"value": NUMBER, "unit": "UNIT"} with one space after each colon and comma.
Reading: {"value": 2500, "unit": "rpm"}
